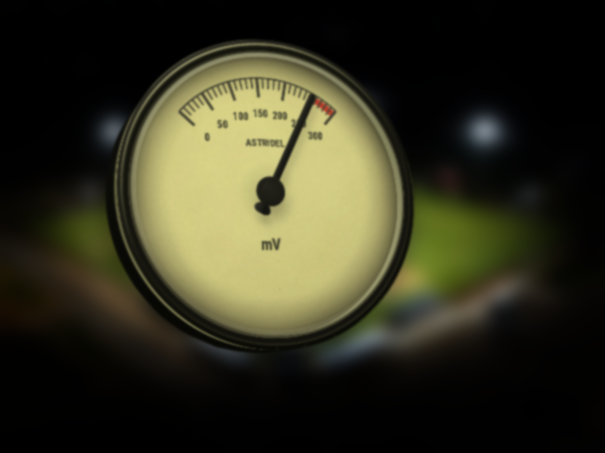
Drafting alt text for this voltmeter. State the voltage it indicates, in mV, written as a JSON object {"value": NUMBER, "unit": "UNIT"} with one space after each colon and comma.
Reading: {"value": 250, "unit": "mV"}
